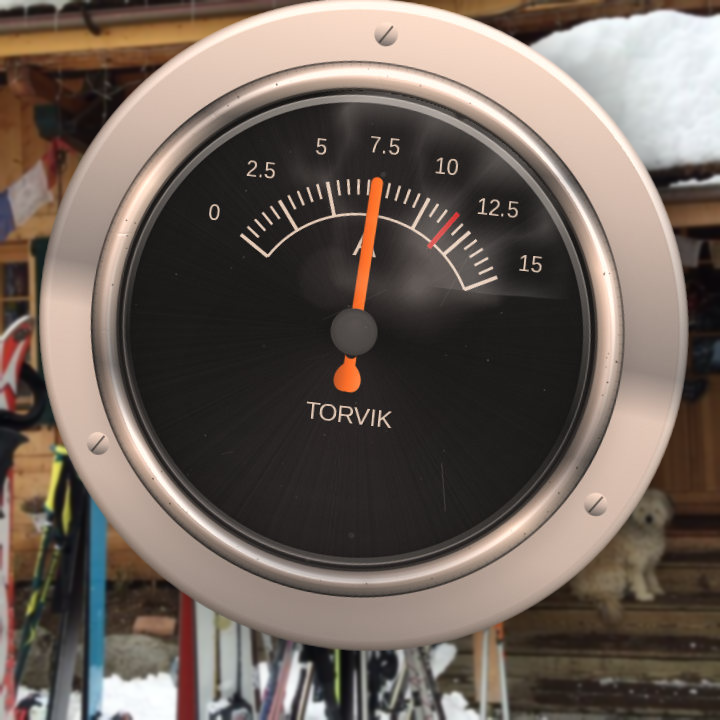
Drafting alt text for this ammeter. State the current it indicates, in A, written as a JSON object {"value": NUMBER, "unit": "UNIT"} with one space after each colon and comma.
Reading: {"value": 7.5, "unit": "A"}
